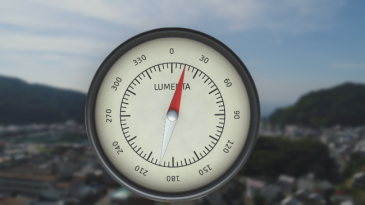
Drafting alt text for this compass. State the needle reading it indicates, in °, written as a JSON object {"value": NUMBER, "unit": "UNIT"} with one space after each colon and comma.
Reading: {"value": 15, "unit": "°"}
